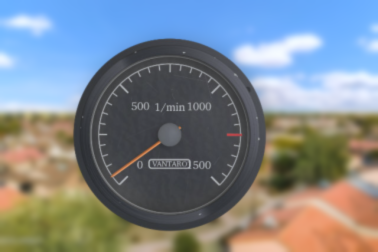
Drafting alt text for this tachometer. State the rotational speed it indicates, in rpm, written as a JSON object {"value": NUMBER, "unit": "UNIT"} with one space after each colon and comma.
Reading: {"value": 50, "unit": "rpm"}
